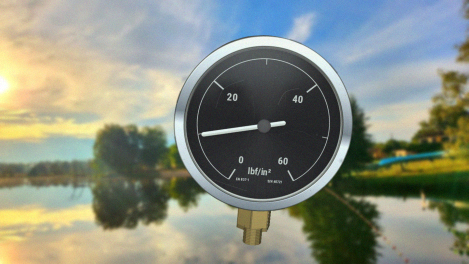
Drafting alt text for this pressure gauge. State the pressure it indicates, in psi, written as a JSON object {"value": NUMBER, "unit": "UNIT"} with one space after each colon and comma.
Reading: {"value": 10, "unit": "psi"}
